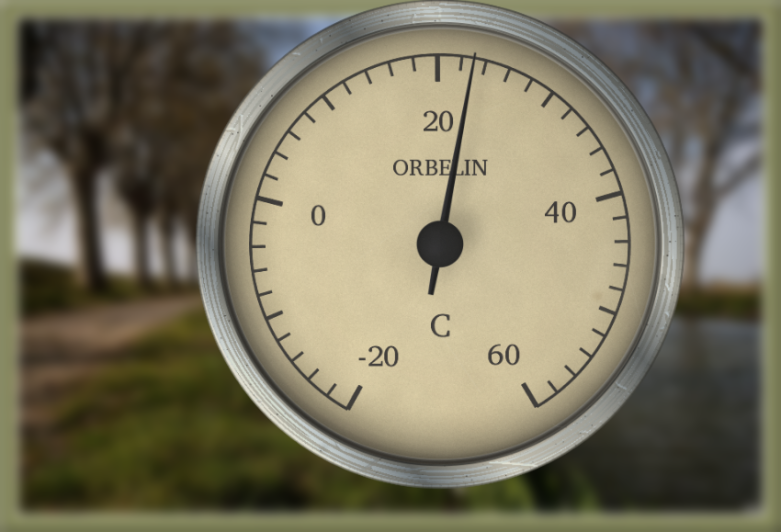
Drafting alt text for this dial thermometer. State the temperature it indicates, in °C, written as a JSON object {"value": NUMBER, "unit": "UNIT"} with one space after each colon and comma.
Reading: {"value": 23, "unit": "°C"}
